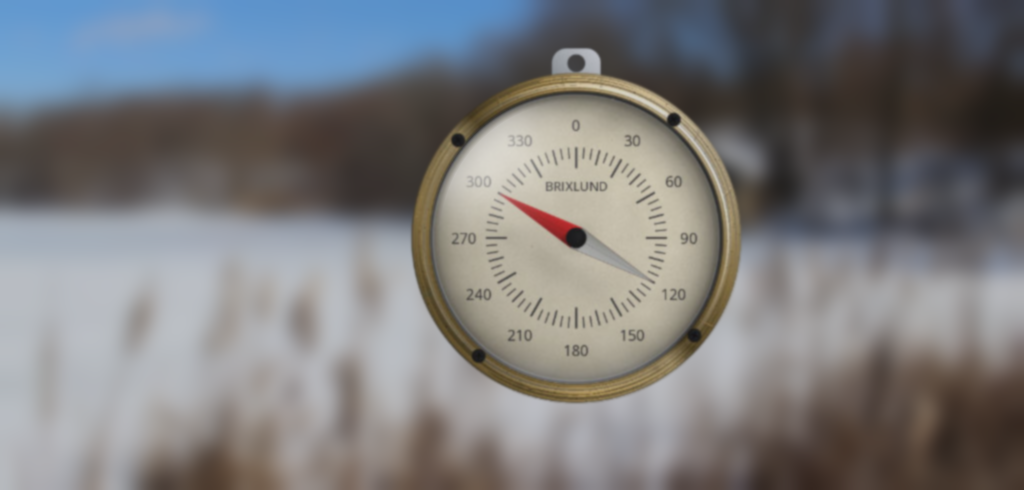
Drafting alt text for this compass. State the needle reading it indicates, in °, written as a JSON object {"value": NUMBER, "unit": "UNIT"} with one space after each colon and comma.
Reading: {"value": 300, "unit": "°"}
